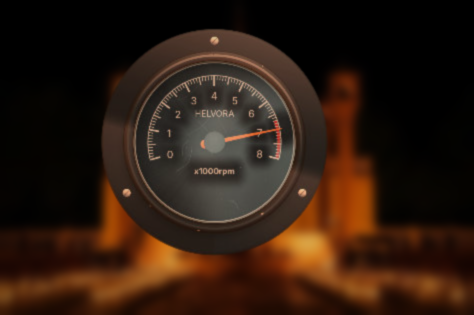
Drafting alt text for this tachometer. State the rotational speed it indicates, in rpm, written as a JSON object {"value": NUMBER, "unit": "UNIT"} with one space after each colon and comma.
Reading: {"value": 7000, "unit": "rpm"}
